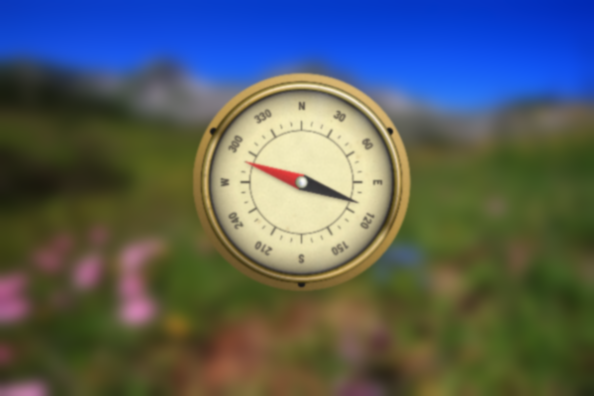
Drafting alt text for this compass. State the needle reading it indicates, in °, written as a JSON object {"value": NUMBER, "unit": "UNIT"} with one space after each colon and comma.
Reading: {"value": 290, "unit": "°"}
